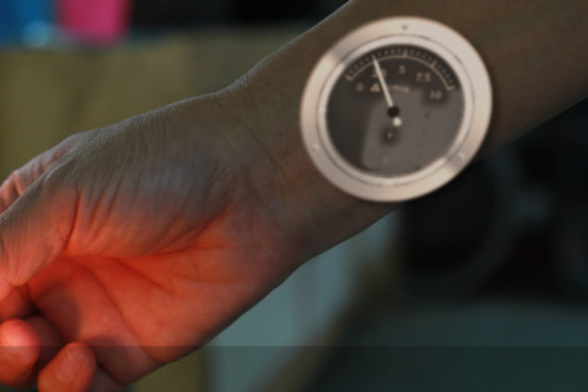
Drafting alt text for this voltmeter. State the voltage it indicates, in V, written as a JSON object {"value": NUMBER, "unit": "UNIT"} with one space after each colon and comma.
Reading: {"value": 2.5, "unit": "V"}
